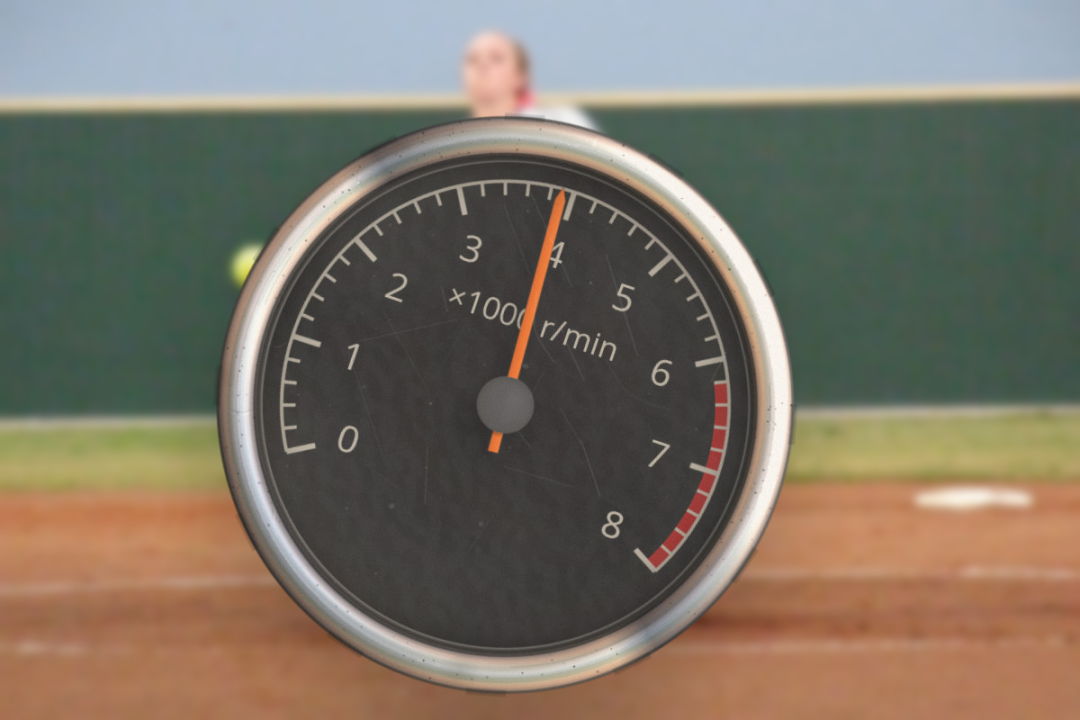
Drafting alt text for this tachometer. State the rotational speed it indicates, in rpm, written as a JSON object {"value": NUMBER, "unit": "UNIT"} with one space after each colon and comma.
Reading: {"value": 3900, "unit": "rpm"}
